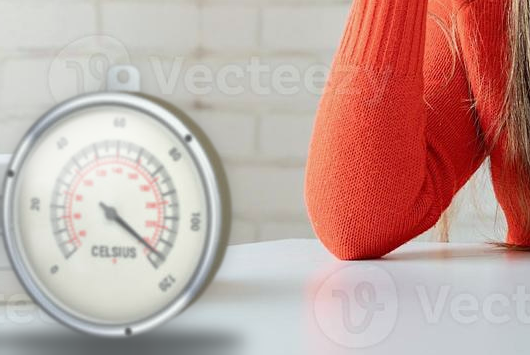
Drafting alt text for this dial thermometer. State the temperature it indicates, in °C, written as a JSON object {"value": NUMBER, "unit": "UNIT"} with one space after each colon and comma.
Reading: {"value": 115, "unit": "°C"}
